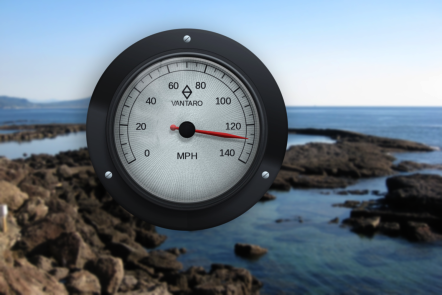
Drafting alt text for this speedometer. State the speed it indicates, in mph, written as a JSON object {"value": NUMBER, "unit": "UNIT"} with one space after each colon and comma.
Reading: {"value": 127.5, "unit": "mph"}
